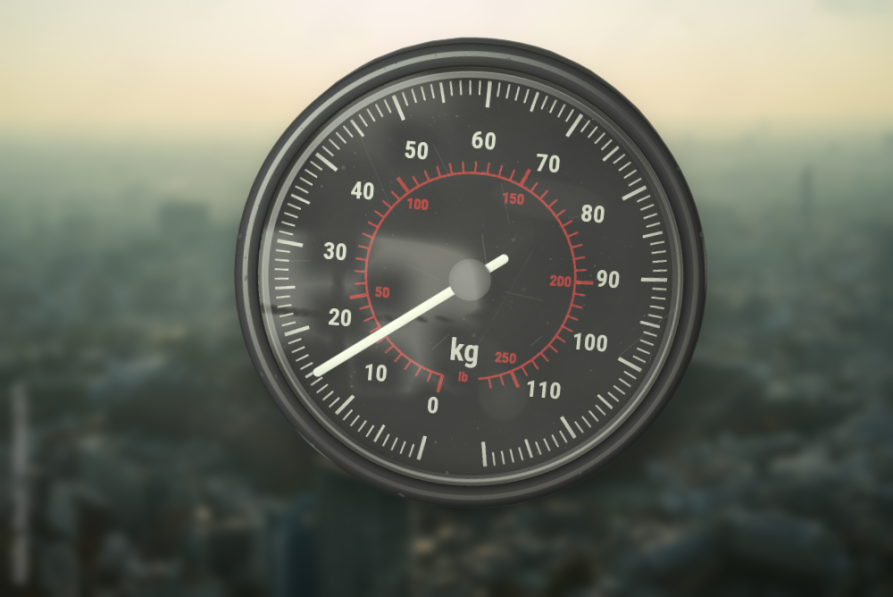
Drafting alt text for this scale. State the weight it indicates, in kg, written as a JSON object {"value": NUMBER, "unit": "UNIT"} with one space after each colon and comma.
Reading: {"value": 15, "unit": "kg"}
